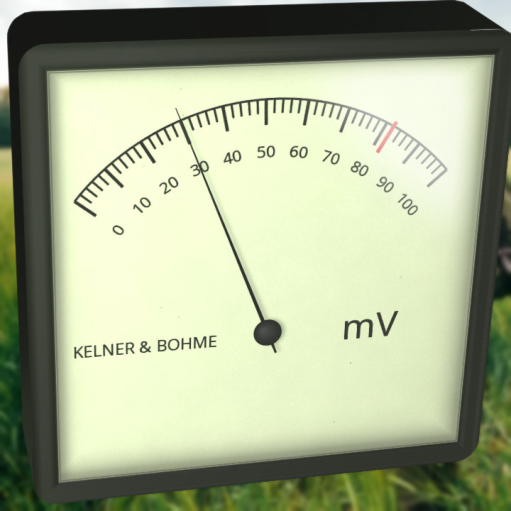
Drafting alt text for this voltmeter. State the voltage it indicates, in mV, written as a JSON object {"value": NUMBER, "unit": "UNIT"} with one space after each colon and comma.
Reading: {"value": 30, "unit": "mV"}
